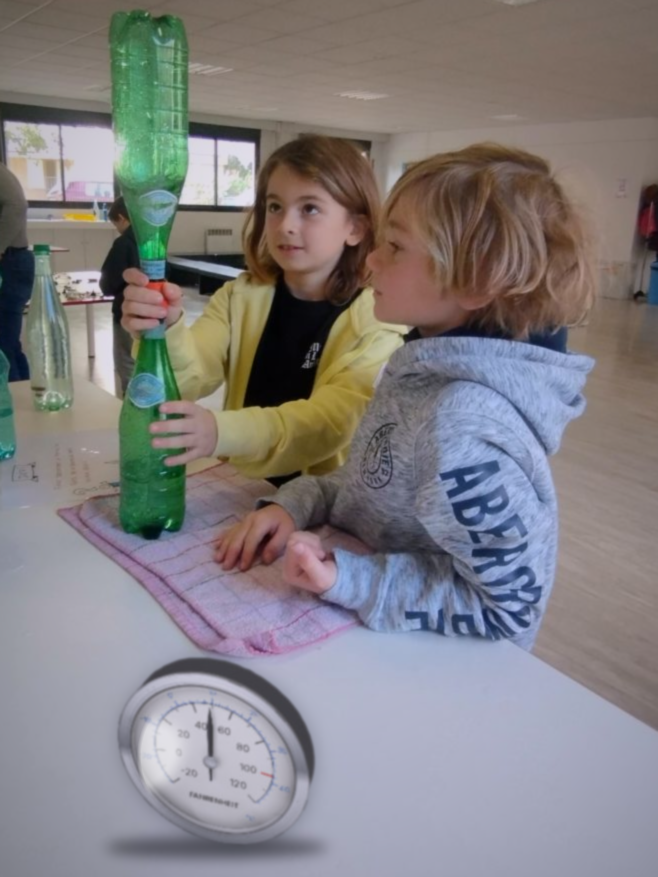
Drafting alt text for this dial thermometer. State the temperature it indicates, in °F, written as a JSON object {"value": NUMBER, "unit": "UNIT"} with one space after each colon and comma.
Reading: {"value": 50, "unit": "°F"}
